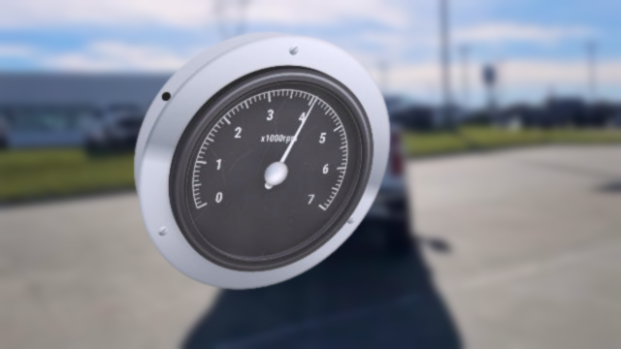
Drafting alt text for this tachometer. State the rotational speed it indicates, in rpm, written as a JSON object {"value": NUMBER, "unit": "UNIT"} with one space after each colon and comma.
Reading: {"value": 4000, "unit": "rpm"}
